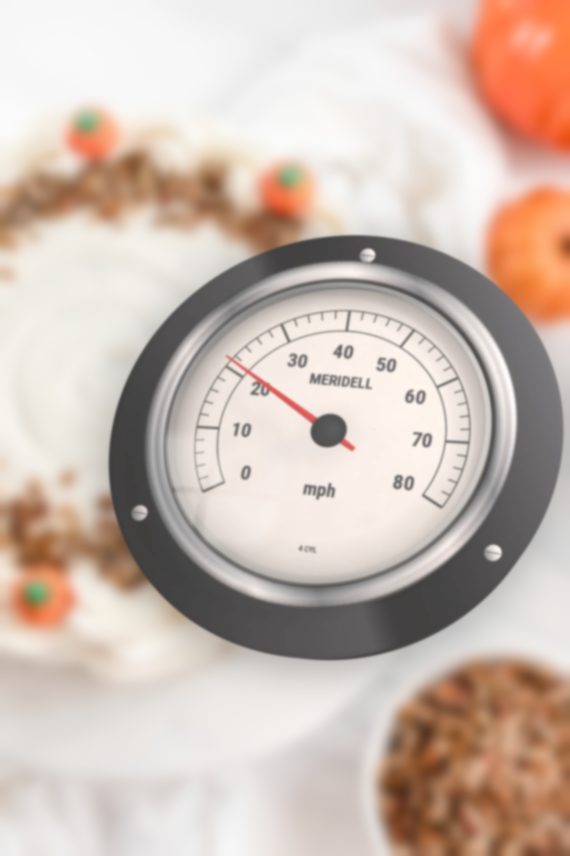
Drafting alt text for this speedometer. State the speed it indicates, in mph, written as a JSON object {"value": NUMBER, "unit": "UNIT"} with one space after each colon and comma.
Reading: {"value": 21, "unit": "mph"}
